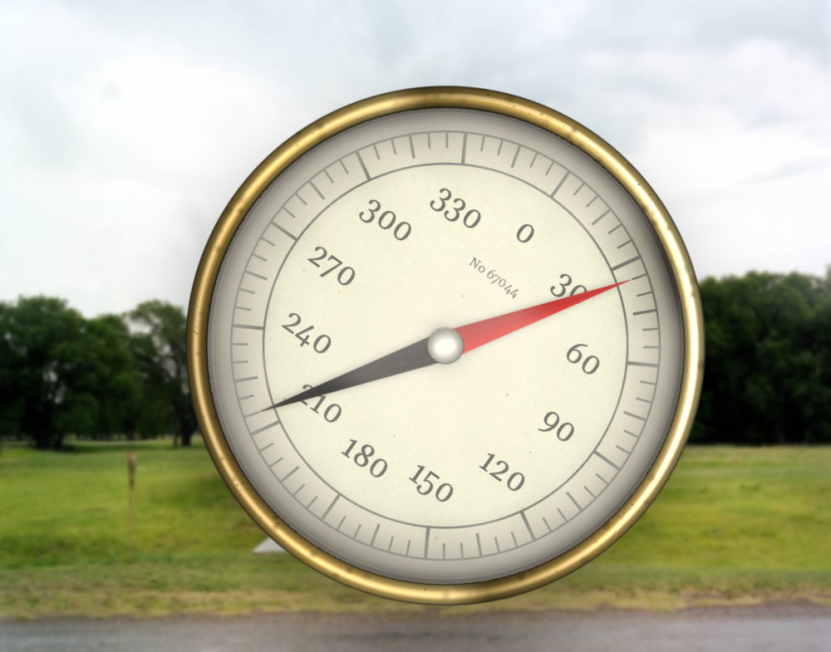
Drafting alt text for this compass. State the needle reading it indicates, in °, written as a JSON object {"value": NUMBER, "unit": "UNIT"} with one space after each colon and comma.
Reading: {"value": 35, "unit": "°"}
